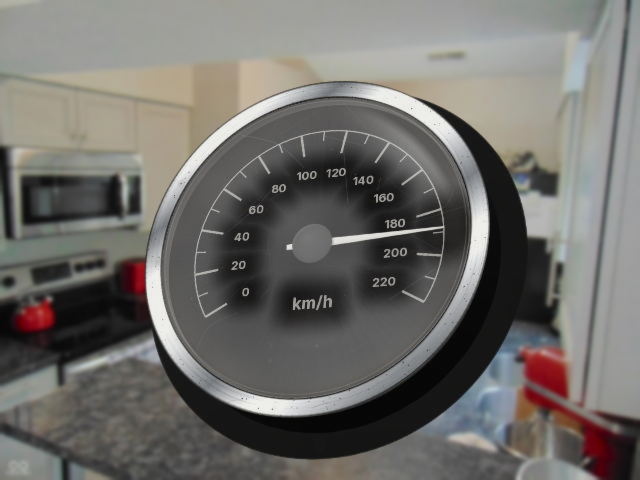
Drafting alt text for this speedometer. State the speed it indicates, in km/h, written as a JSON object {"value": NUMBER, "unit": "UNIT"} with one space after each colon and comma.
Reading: {"value": 190, "unit": "km/h"}
